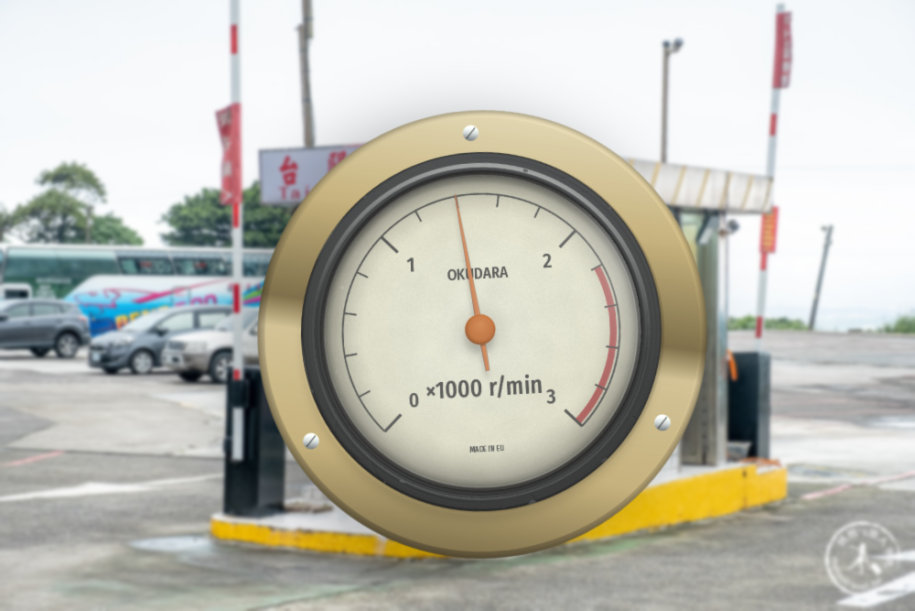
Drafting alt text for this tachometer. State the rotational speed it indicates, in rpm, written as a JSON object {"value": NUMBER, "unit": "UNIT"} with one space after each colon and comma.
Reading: {"value": 1400, "unit": "rpm"}
